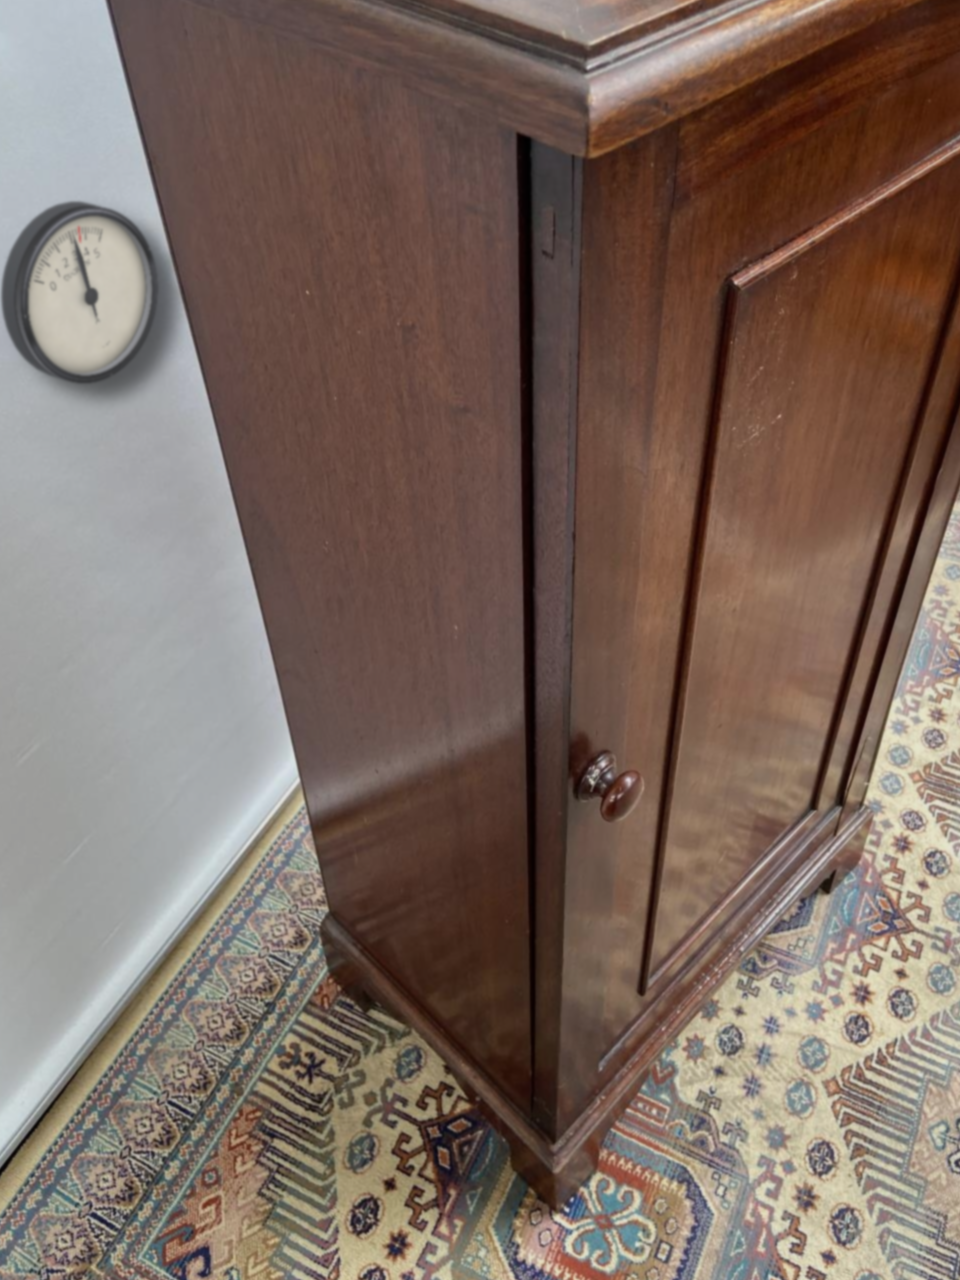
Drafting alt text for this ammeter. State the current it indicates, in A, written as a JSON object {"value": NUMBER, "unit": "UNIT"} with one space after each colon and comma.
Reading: {"value": 3, "unit": "A"}
